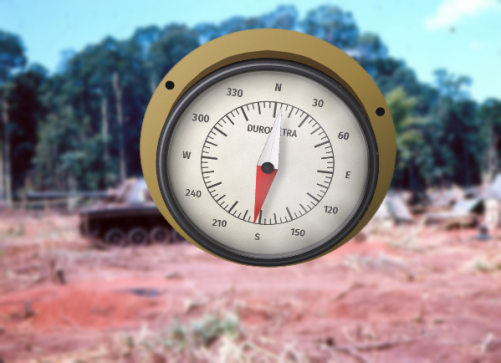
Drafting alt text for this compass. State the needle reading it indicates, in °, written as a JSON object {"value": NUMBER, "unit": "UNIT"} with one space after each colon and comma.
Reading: {"value": 185, "unit": "°"}
